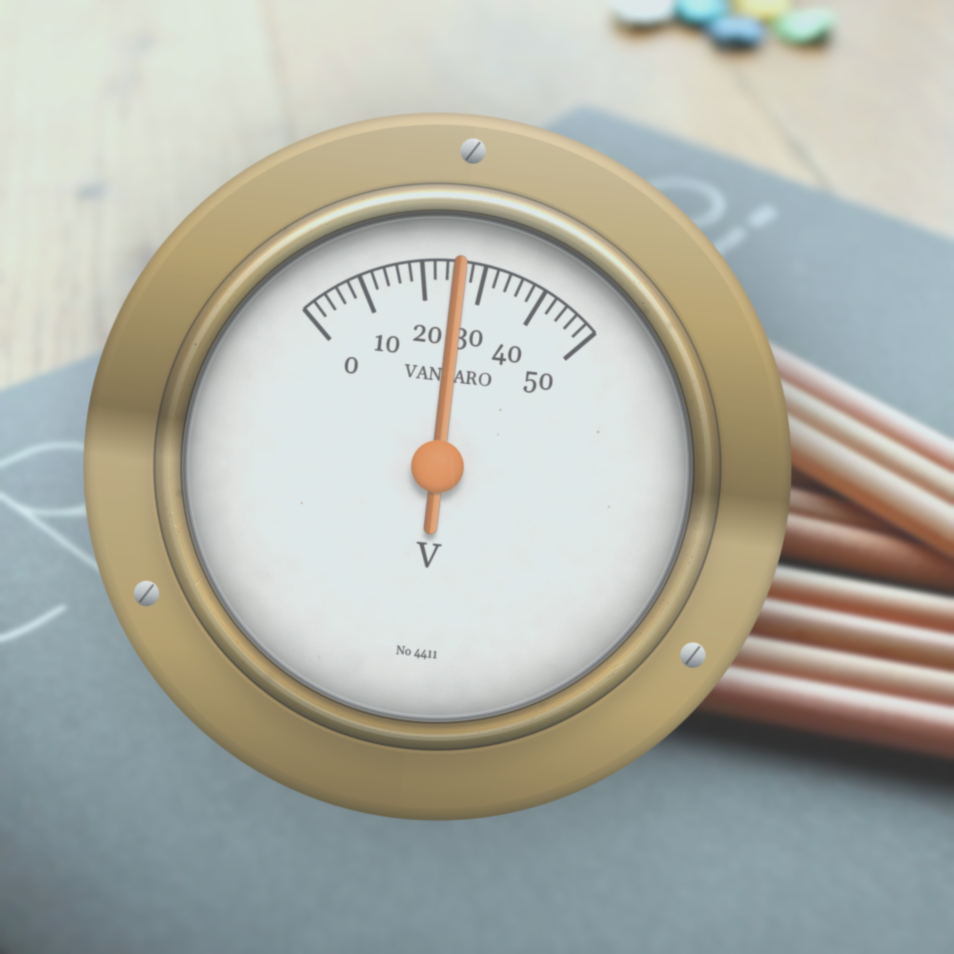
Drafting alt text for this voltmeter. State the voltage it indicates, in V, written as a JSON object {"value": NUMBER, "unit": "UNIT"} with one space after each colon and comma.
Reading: {"value": 26, "unit": "V"}
